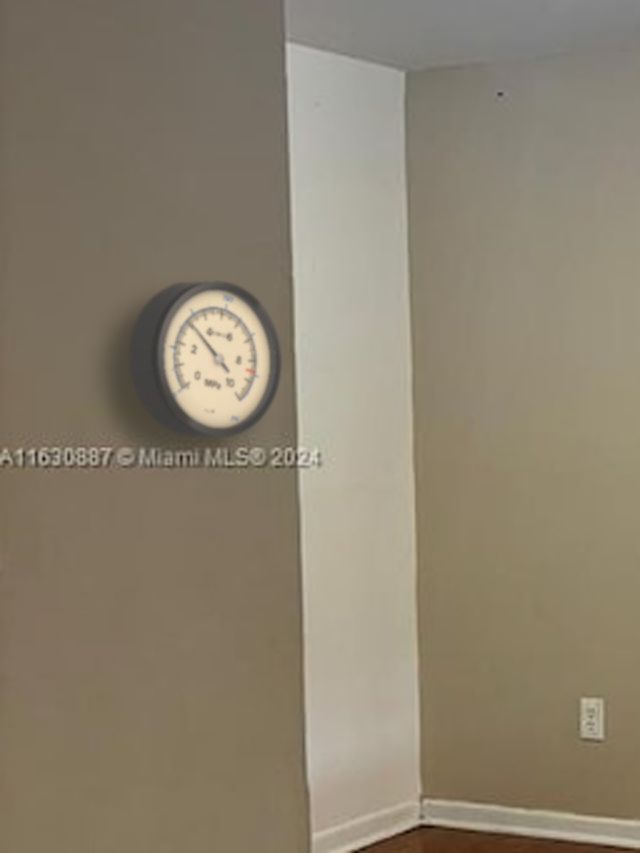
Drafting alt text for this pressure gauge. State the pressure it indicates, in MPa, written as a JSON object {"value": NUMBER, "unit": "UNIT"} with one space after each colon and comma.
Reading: {"value": 3, "unit": "MPa"}
